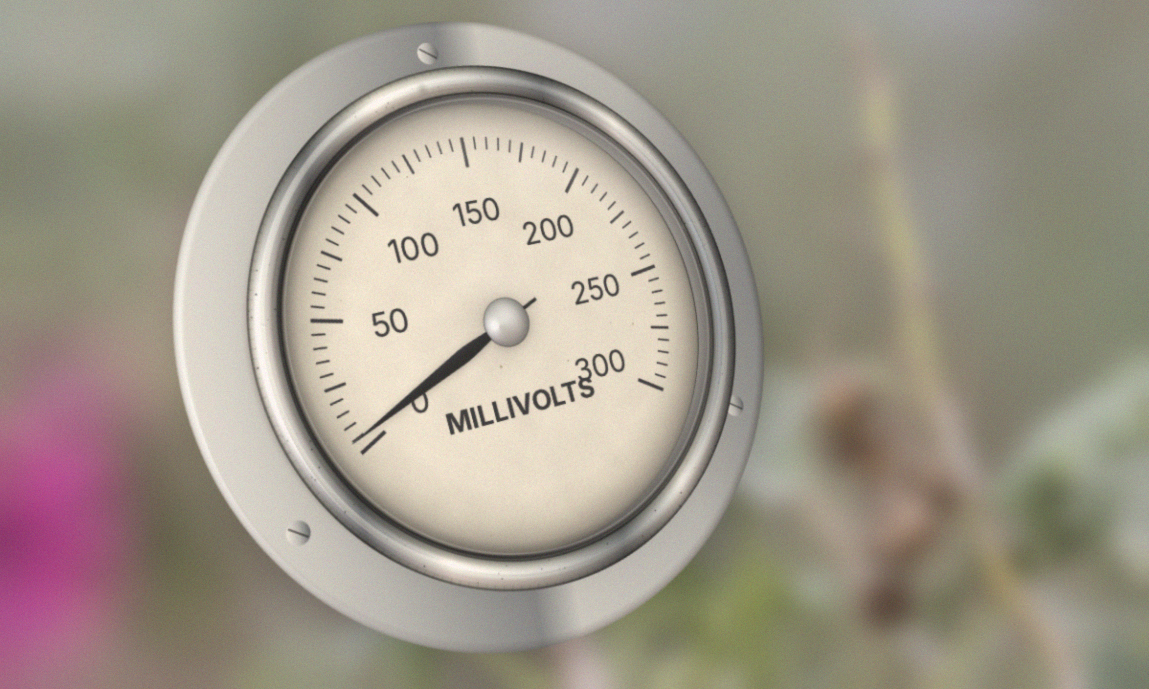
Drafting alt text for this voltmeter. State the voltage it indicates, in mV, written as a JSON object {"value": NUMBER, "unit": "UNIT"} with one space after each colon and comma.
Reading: {"value": 5, "unit": "mV"}
